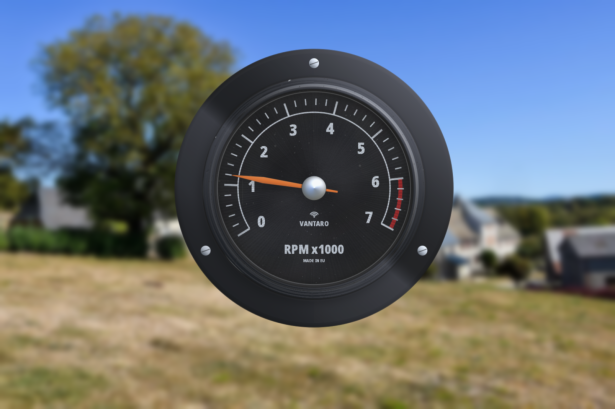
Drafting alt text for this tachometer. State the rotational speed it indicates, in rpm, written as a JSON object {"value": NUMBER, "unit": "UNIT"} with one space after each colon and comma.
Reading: {"value": 1200, "unit": "rpm"}
